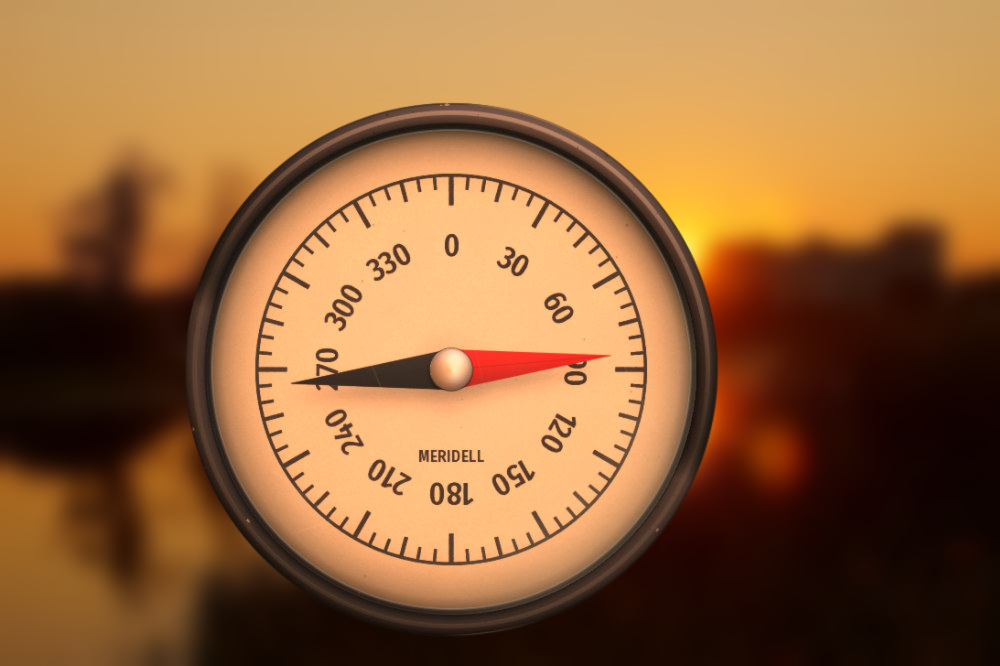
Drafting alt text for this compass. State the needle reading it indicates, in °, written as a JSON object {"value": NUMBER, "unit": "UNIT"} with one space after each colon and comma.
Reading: {"value": 85, "unit": "°"}
